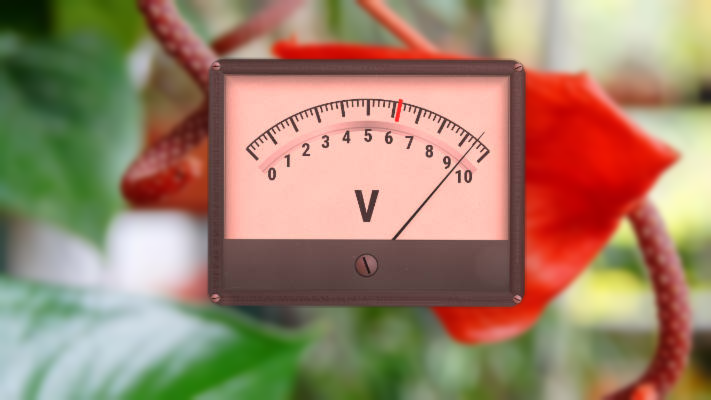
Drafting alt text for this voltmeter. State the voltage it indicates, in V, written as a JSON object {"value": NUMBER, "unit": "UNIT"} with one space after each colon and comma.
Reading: {"value": 9.4, "unit": "V"}
